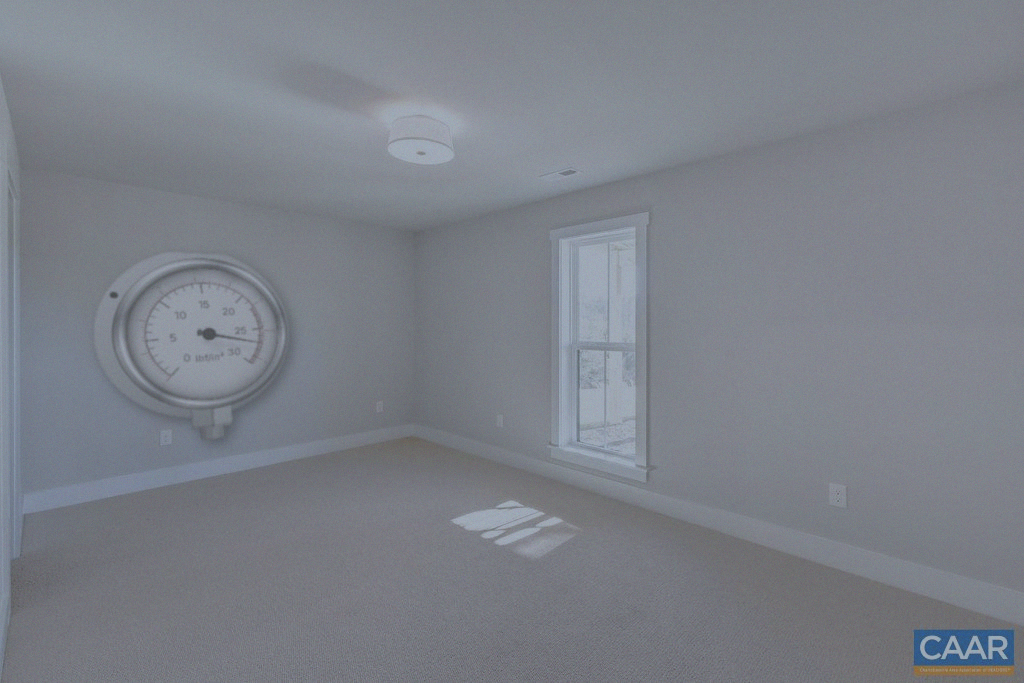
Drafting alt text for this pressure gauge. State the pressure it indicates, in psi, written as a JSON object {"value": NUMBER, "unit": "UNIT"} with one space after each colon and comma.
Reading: {"value": 27, "unit": "psi"}
